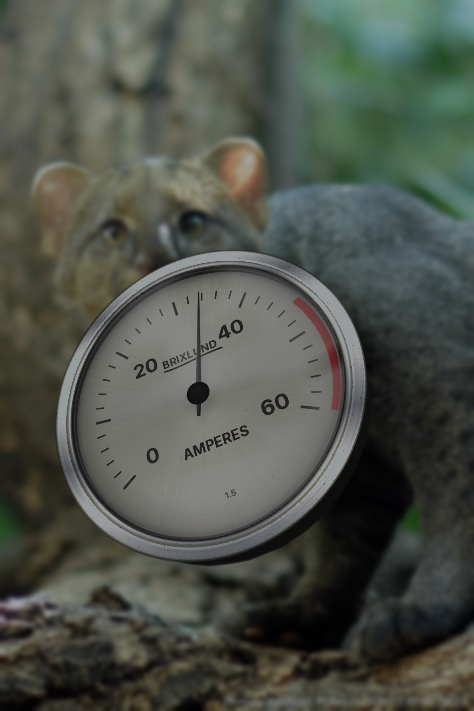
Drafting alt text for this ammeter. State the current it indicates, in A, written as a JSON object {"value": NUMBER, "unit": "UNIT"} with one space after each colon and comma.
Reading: {"value": 34, "unit": "A"}
